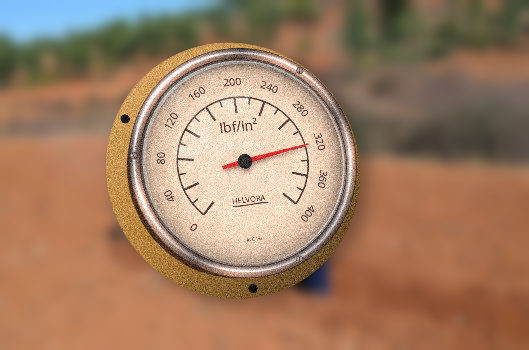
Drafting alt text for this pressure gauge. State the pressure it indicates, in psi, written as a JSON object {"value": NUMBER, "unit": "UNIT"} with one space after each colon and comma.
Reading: {"value": 320, "unit": "psi"}
